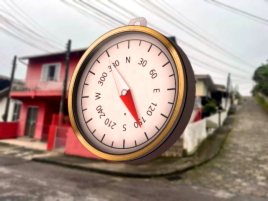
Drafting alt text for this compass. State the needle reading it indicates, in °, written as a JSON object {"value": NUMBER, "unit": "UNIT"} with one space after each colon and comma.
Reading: {"value": 150, "unit": "°"}
